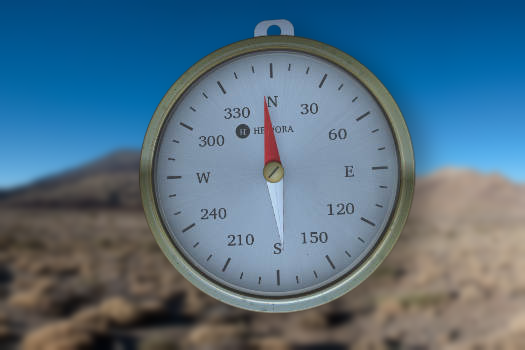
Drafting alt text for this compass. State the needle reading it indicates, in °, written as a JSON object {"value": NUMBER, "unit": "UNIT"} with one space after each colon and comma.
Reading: {"value": 355, "unit": "°"}
